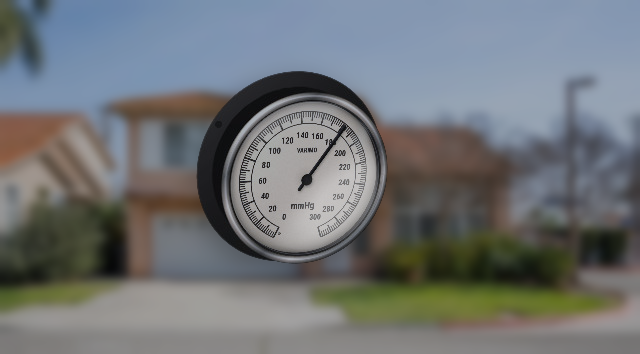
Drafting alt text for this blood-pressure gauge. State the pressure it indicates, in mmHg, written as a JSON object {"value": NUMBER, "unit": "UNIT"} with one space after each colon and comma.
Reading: {"value": 180, "unit": "mmHg"}
